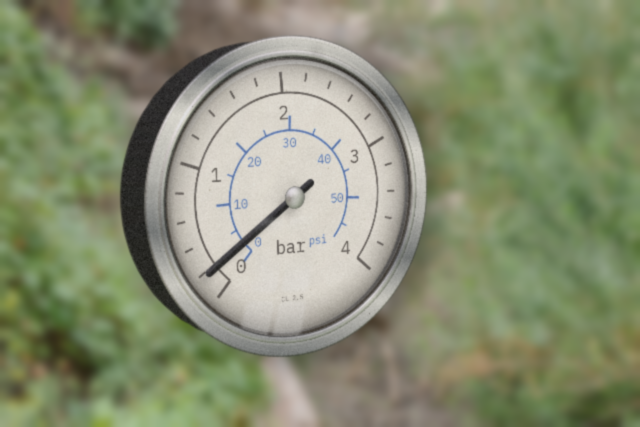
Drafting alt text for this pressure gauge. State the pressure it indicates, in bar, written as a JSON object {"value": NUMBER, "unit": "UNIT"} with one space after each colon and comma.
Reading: {"value": 0.2, "unit": "bar"}
